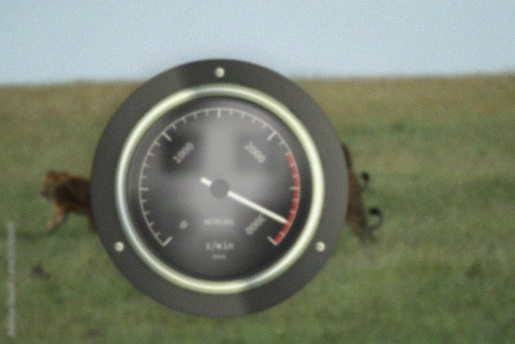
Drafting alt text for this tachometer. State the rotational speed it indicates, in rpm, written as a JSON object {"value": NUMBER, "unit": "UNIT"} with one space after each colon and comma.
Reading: {"value": 2800, "unit": "rpm"}
